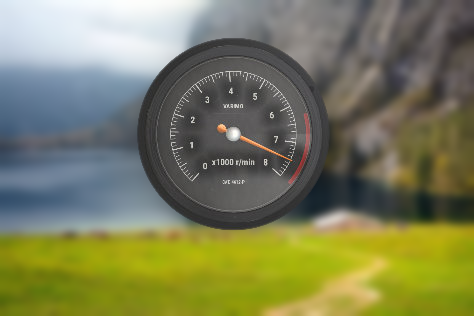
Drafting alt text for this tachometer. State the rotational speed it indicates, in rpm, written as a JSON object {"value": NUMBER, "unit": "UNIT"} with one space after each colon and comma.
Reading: {"value": 7500, "unit": "rpm"}
